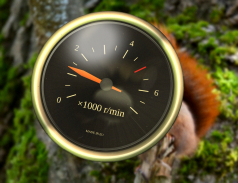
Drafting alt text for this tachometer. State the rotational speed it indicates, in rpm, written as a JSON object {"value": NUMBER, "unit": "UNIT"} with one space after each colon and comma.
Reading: {"value": 1250, "unit": "rpm"}
